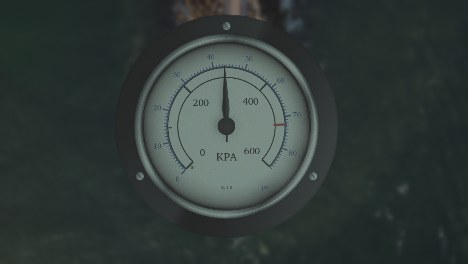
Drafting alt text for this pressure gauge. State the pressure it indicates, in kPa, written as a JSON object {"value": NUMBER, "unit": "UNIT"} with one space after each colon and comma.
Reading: {"value": 300, "unit": "kPa"}
